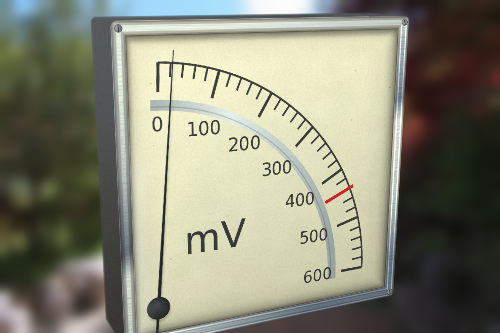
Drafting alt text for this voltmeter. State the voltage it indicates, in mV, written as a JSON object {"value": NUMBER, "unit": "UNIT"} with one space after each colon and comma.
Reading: {"value": 20, "unit": "mV"}
